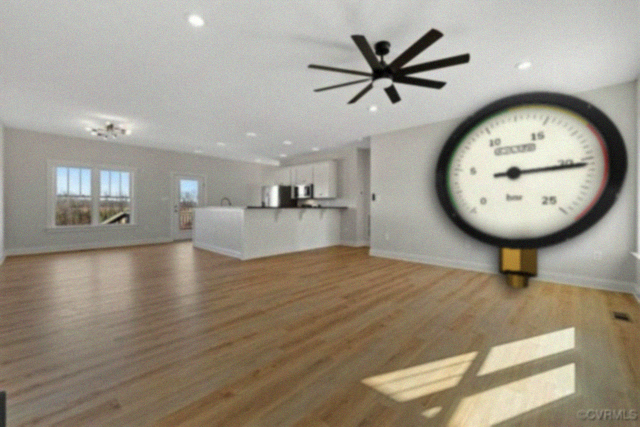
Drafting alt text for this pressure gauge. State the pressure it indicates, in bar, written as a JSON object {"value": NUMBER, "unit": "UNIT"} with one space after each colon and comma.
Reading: {"value": 20.5, "unit": "bar"}
